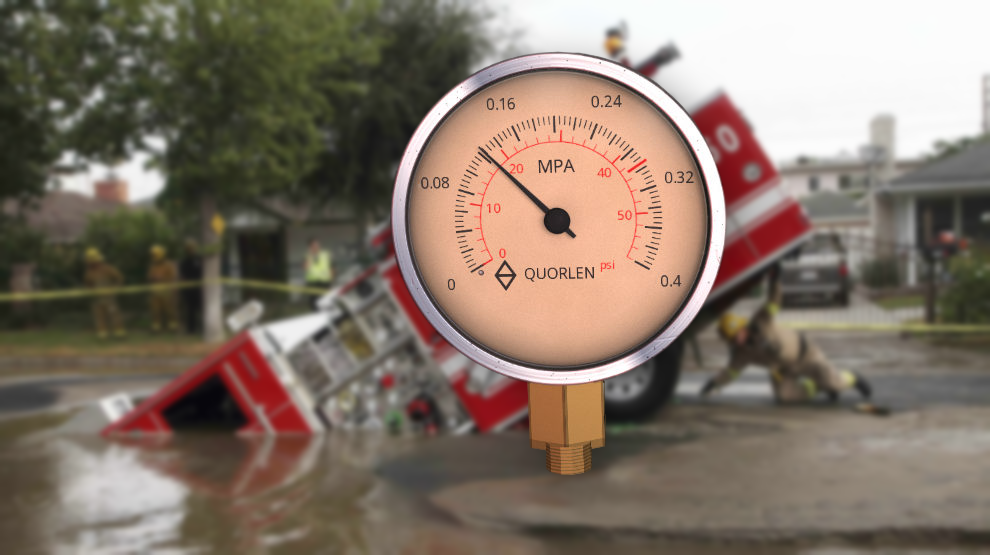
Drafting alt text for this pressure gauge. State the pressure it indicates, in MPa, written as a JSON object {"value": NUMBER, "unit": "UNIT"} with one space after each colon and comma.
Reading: {"value": 0.125, "unit": "MPa"}
